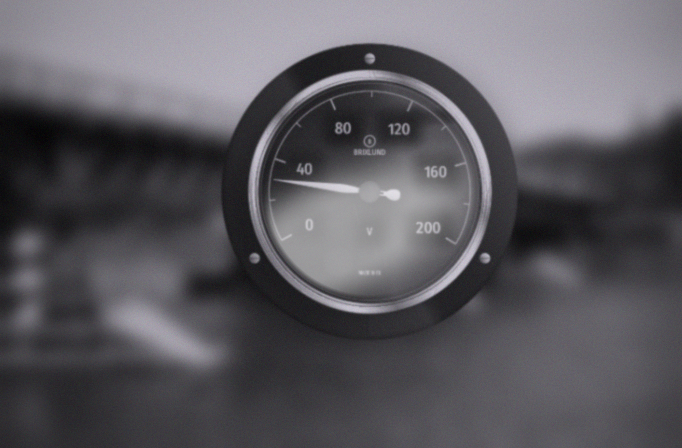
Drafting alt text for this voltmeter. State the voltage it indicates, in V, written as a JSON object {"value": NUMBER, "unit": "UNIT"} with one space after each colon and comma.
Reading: {"value": 30, "unit": "V"}
